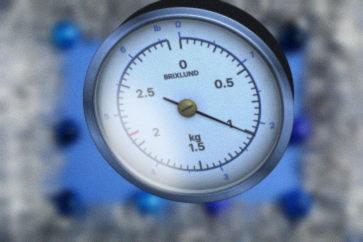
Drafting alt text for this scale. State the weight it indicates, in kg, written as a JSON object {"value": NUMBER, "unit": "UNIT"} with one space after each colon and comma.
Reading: {"value": 1, "unit": "kg"}
